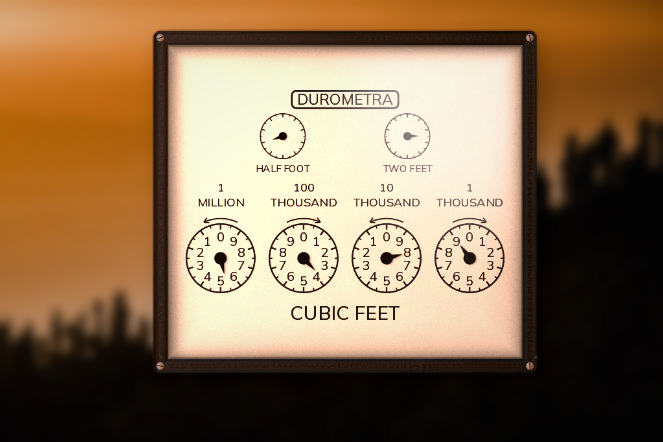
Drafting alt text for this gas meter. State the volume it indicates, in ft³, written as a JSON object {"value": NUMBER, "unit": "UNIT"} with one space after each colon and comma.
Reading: {"value": 537900, "unit": "ft³"}
